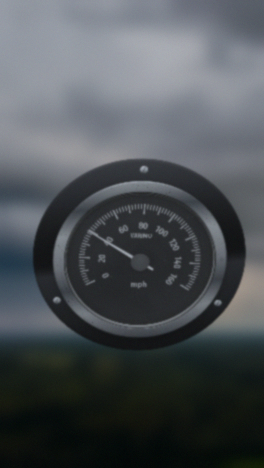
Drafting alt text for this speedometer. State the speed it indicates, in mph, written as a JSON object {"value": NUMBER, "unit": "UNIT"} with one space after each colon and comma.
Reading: {"value": 40, "unit": "mph"}
